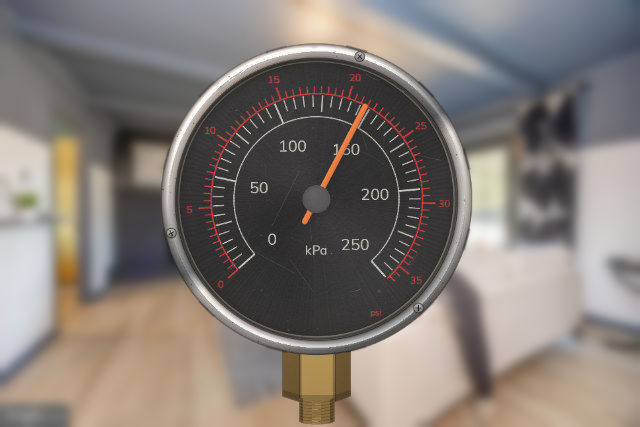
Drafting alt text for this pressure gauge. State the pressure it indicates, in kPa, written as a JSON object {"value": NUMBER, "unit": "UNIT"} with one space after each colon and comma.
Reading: {"value": 147.5, "unit": "kPa"}
